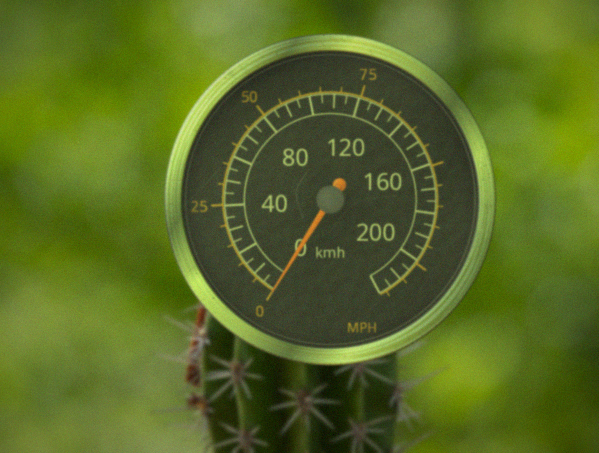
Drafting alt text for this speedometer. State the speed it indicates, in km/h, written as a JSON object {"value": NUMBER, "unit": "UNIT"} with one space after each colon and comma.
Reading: {"value": 0, "unit": "km/h"}
